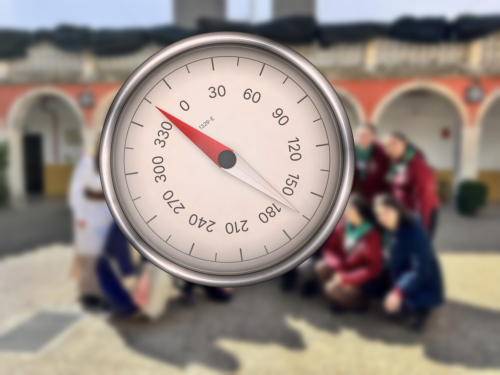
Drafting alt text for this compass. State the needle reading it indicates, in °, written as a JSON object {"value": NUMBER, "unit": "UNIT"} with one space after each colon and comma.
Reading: {"value": 345, "unit": "°"}
